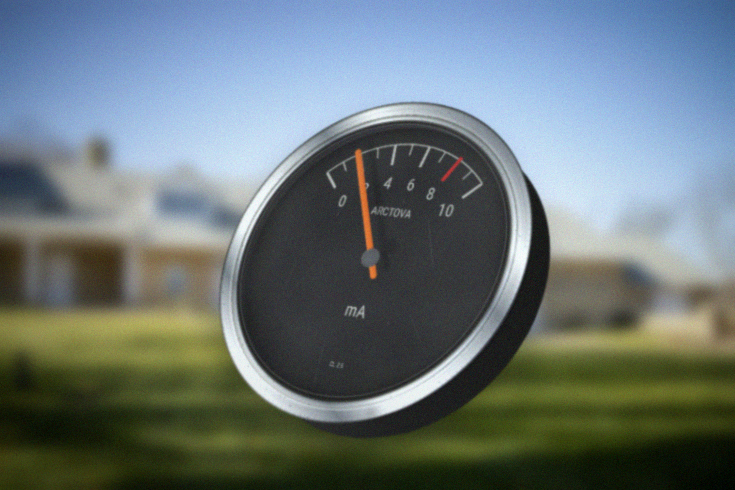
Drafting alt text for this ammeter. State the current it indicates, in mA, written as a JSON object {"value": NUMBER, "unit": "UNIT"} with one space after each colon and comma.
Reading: {"value": 2, "unit": "mA"}
